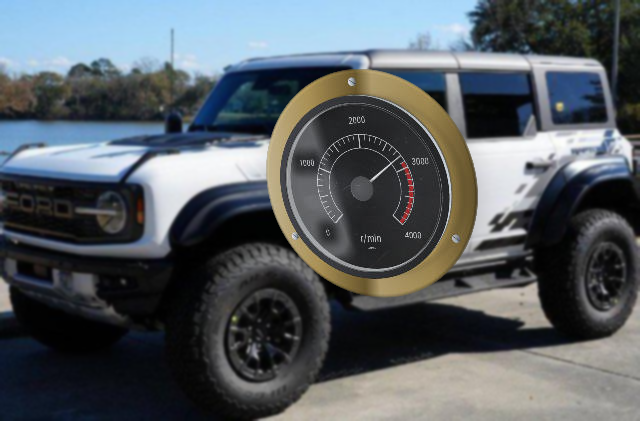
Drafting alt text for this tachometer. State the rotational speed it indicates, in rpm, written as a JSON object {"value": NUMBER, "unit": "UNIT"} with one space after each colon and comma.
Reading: {"value": 2800, "unit": "rpm"}
